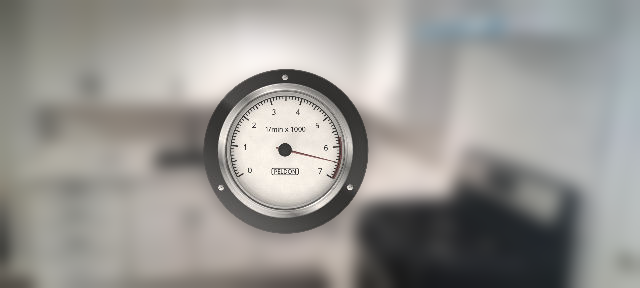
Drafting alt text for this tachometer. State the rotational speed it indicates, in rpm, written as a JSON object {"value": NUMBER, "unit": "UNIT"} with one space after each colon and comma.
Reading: {"value": 6500, "unit": "rpm"}
